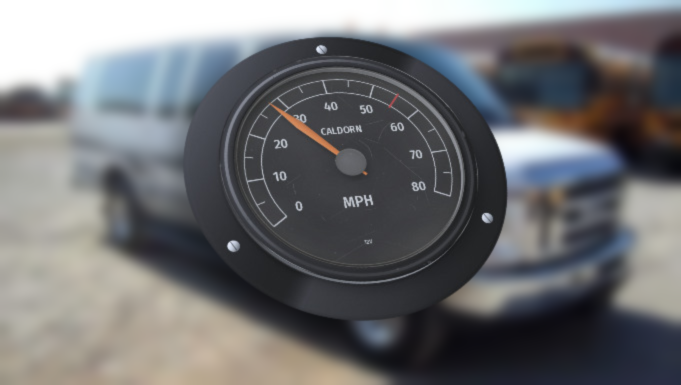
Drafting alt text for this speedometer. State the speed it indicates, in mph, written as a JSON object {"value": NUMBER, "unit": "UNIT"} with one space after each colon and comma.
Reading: {"value": 27.5, "unit": "mph"}
